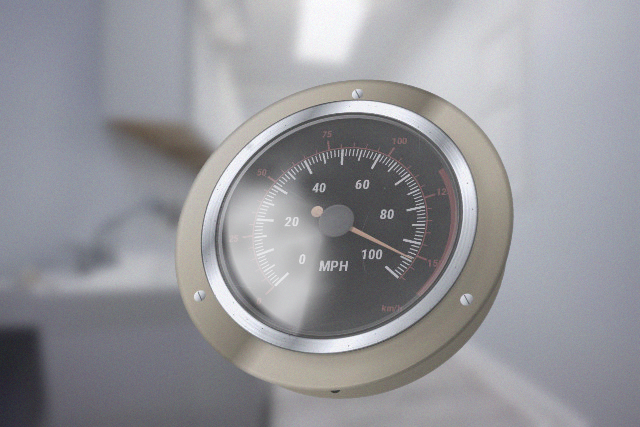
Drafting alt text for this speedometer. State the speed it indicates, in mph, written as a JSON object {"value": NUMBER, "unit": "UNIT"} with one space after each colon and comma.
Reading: {"value": 95, "unit": "mph"}
